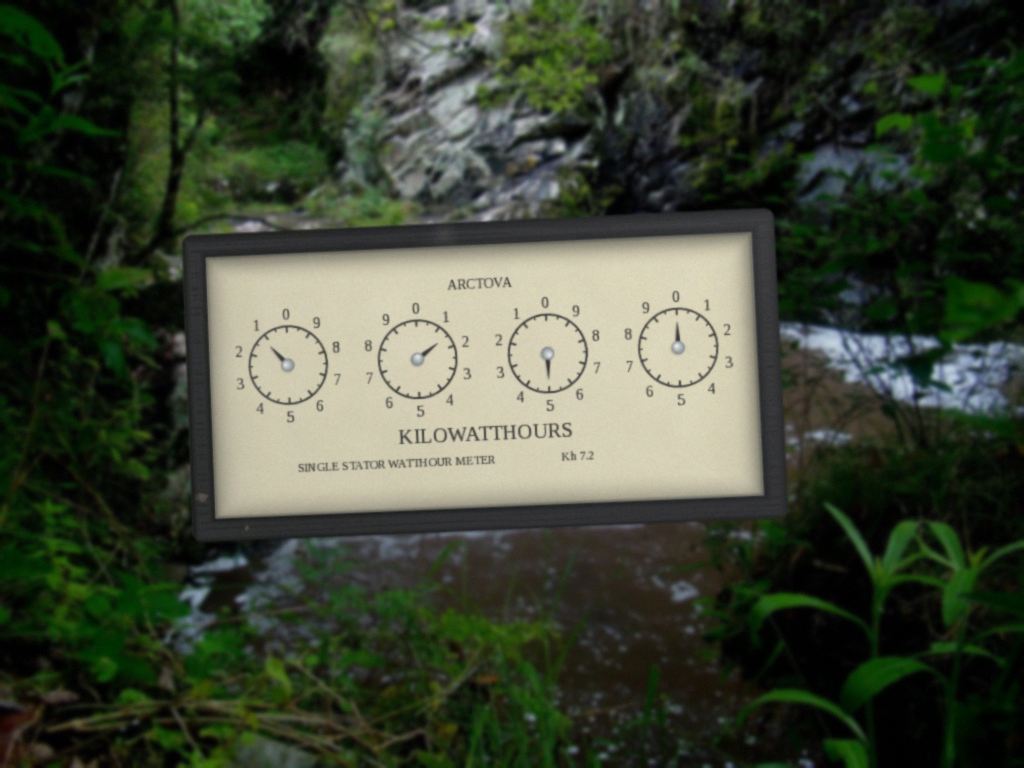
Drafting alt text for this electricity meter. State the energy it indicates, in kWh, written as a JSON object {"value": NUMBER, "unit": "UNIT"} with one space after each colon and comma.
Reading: {"value": 1150, "unit": "kWh"}
